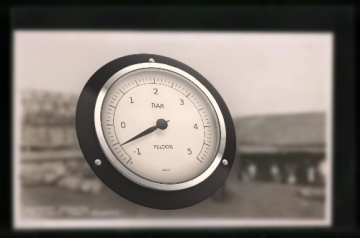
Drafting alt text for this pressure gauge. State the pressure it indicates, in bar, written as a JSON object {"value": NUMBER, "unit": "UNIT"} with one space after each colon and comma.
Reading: {"value": -0.6, "unit": "bar"}
